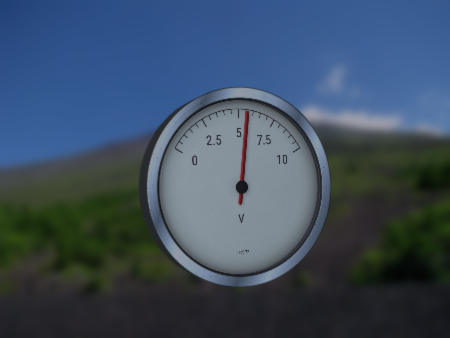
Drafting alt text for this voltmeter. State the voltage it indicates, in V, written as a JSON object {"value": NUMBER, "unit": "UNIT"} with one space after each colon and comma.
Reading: {"value": 5.5, "unit": "V"}
